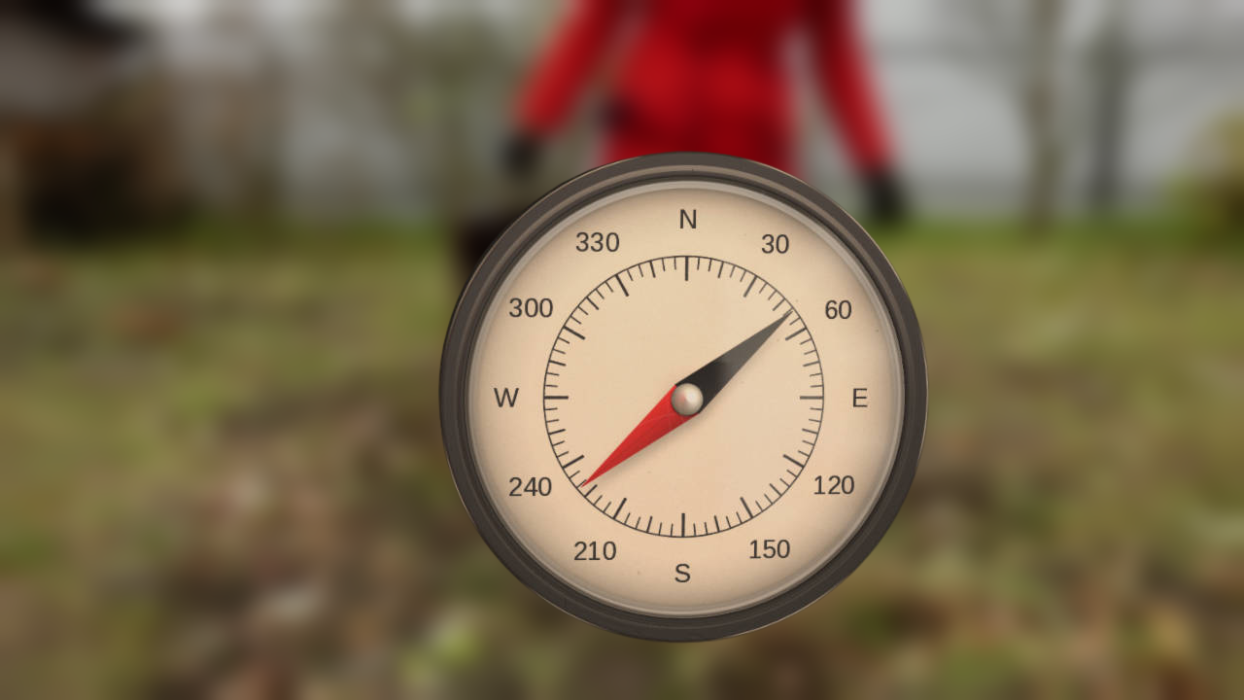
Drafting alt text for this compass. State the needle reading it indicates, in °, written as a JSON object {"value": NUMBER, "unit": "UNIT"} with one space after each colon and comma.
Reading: {"value": 230, "unit": "°"}
